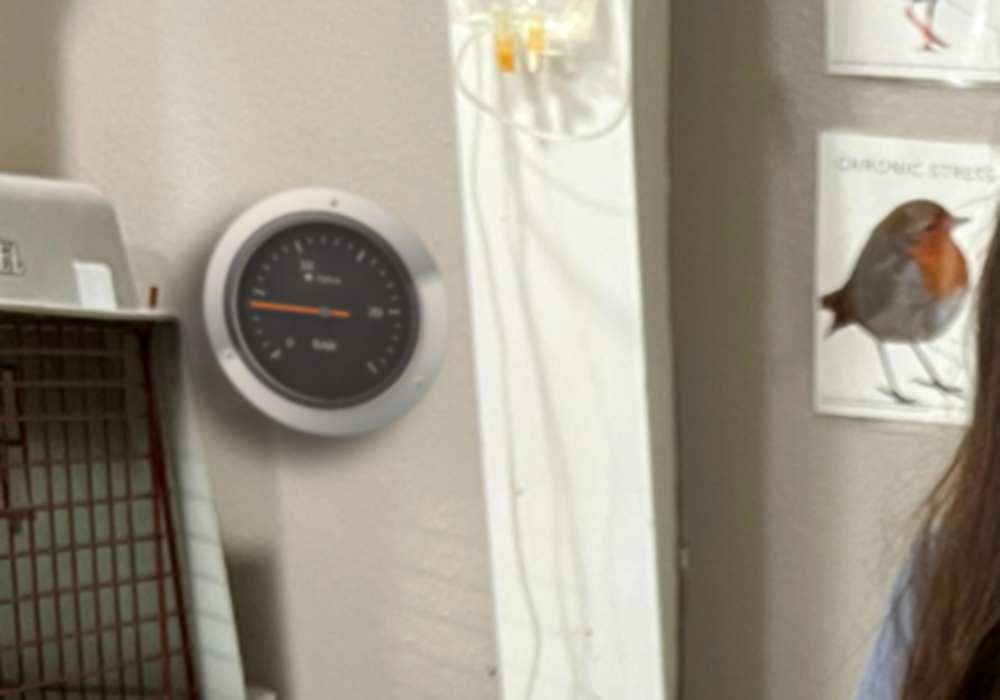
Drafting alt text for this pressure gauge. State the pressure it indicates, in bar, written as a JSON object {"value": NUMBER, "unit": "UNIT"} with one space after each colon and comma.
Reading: {"value": 4, "unit": "bar"}
